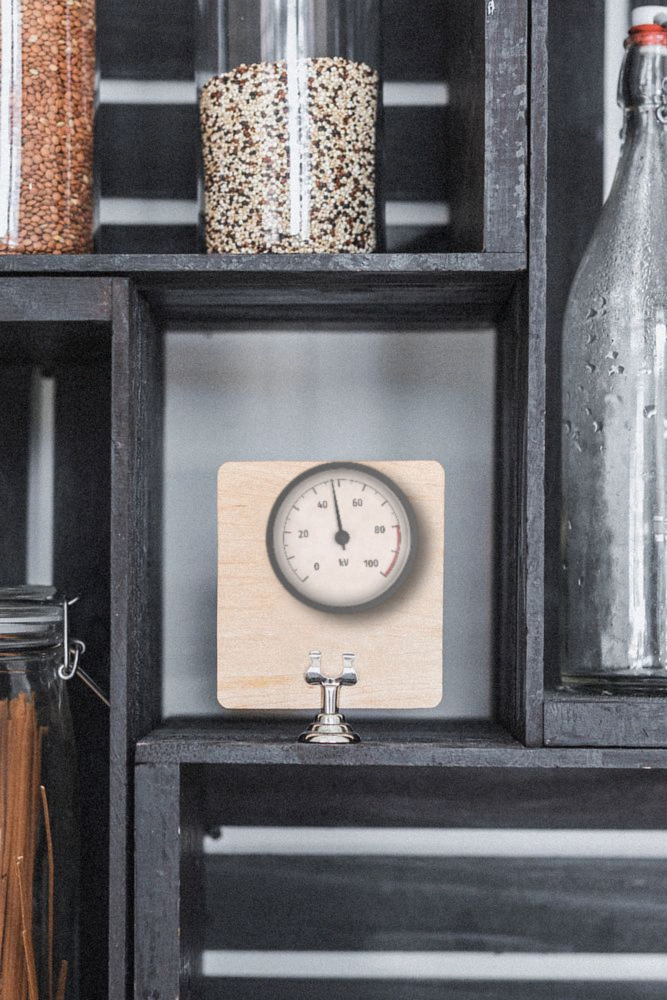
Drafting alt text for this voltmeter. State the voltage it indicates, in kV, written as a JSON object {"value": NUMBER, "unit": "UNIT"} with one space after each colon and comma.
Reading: {"value": 47.5, "unit": "kV"}
